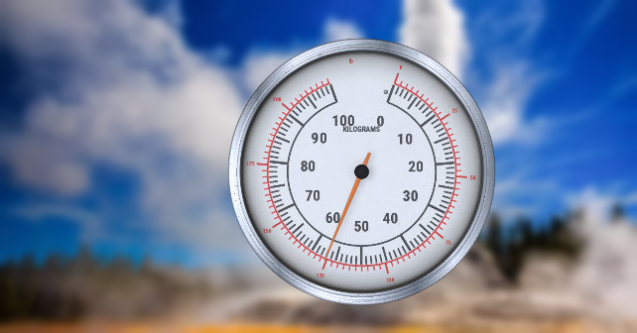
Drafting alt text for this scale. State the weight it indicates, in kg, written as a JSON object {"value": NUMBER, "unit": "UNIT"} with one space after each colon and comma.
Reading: {"value": 57, "unit": "kg"}
